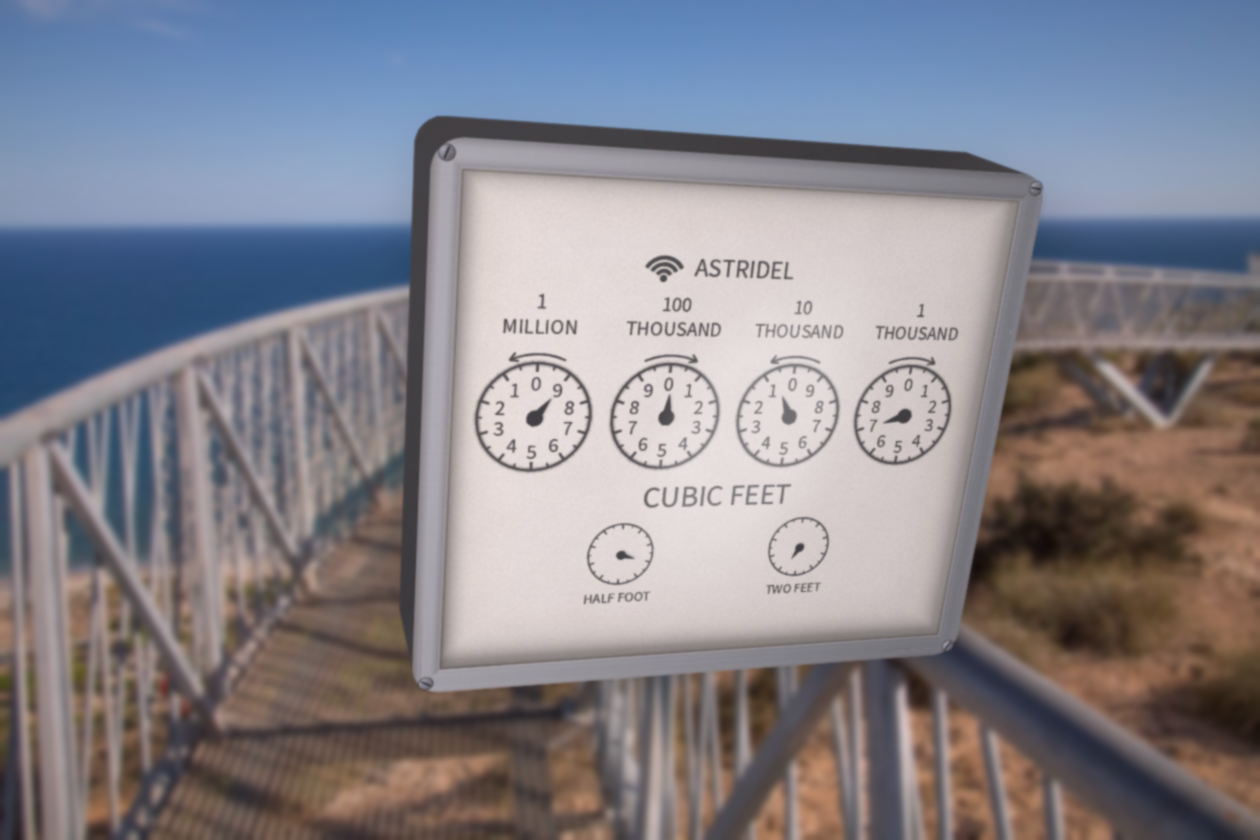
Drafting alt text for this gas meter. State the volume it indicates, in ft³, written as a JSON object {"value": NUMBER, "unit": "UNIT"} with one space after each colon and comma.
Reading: {"value": 900700, "unit": "ft³"}
